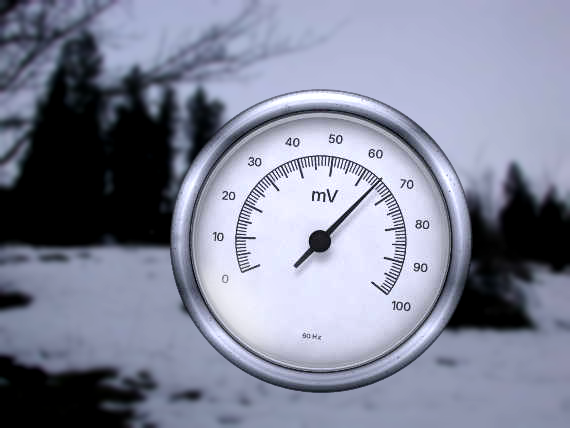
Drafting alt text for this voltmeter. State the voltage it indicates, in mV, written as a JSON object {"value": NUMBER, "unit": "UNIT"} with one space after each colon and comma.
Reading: {"value": 65, "unit": "mV"}
